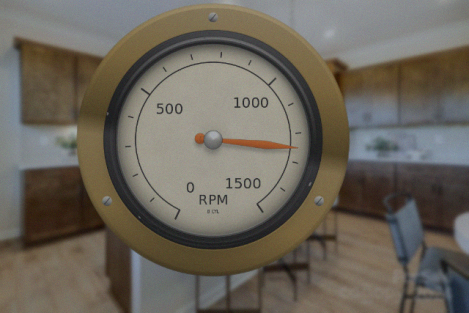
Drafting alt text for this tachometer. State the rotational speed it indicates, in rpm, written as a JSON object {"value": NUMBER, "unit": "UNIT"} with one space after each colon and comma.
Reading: {"value": 1250, "unit": "rpm"}
